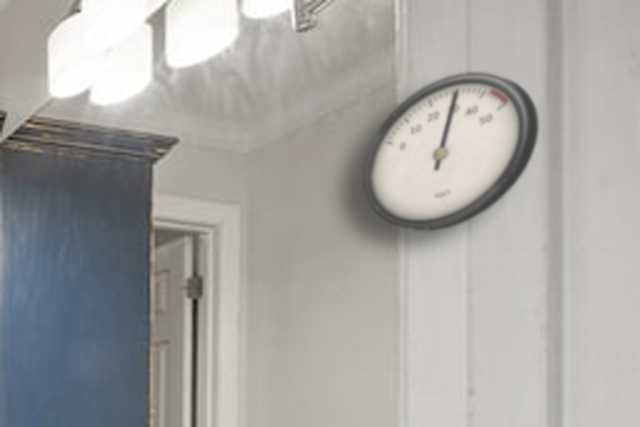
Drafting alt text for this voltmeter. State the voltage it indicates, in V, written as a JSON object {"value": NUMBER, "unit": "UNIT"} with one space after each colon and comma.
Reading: {"value": 30, "unit": "V"}
